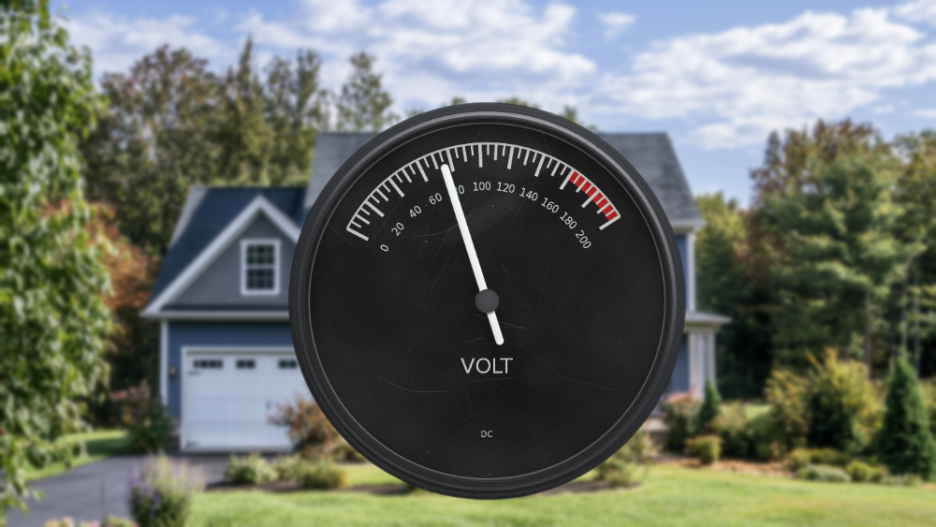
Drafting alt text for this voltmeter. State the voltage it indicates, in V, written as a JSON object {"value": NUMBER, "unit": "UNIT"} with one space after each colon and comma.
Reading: {"value": 75, "unit": "V"}
